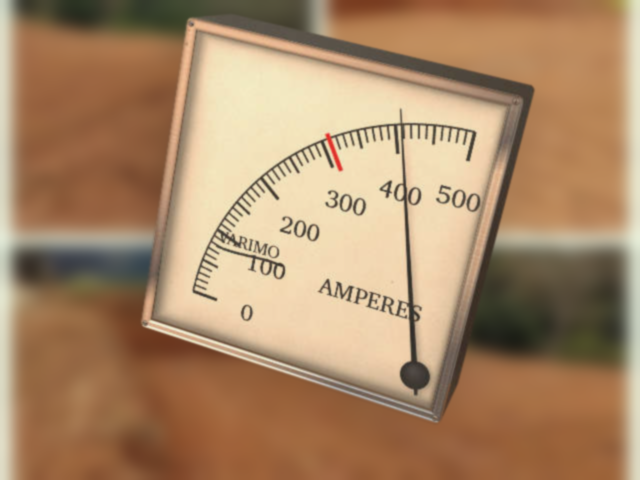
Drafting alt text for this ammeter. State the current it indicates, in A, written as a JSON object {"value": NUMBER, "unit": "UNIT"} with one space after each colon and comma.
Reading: {"value": 410, "unit": "A"}
